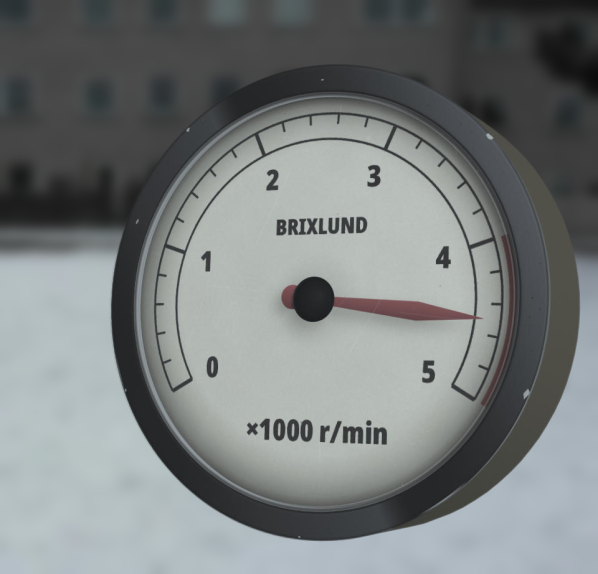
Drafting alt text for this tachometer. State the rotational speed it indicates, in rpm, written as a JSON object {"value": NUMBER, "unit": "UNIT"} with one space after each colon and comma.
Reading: {"value": 4500, "unit": "rpm"}
